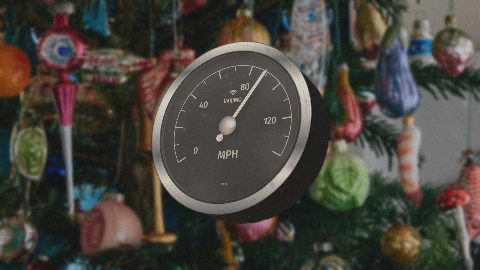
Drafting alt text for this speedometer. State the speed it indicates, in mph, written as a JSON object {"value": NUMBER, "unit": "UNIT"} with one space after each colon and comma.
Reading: {"value": 90, "unit": "mph"}
